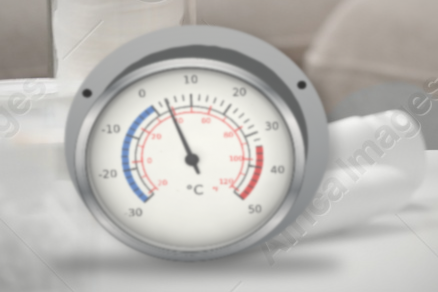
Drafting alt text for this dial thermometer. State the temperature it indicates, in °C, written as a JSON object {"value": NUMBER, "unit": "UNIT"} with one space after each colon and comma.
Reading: {"value": 4, "unit": "°C"}
